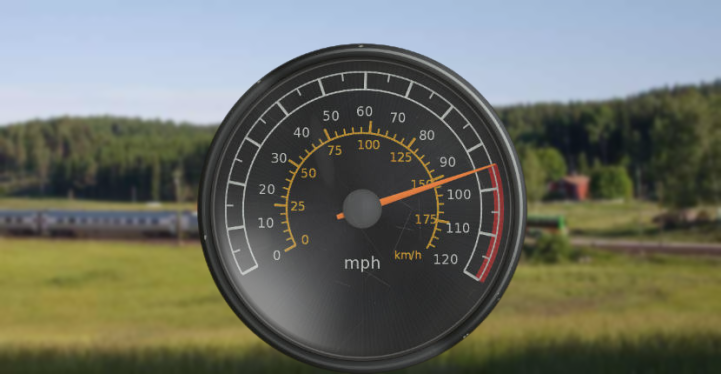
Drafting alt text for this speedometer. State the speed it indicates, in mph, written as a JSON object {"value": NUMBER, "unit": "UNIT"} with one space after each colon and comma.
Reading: {"value": 95, "unit": "mph"}
